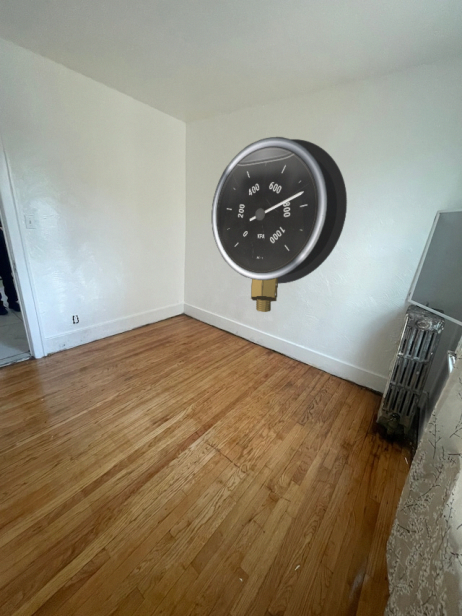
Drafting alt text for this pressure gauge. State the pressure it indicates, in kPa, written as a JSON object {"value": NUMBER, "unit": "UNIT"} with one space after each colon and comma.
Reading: {"value": 750, "unit": "kPa"}
